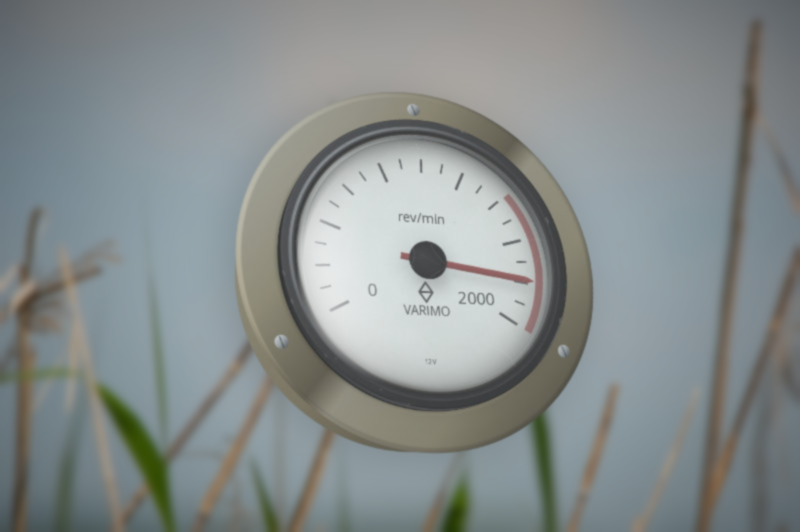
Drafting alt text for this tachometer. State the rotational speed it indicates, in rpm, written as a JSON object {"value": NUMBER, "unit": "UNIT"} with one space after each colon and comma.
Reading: {"value": 1800, "unit": "rpm"}
